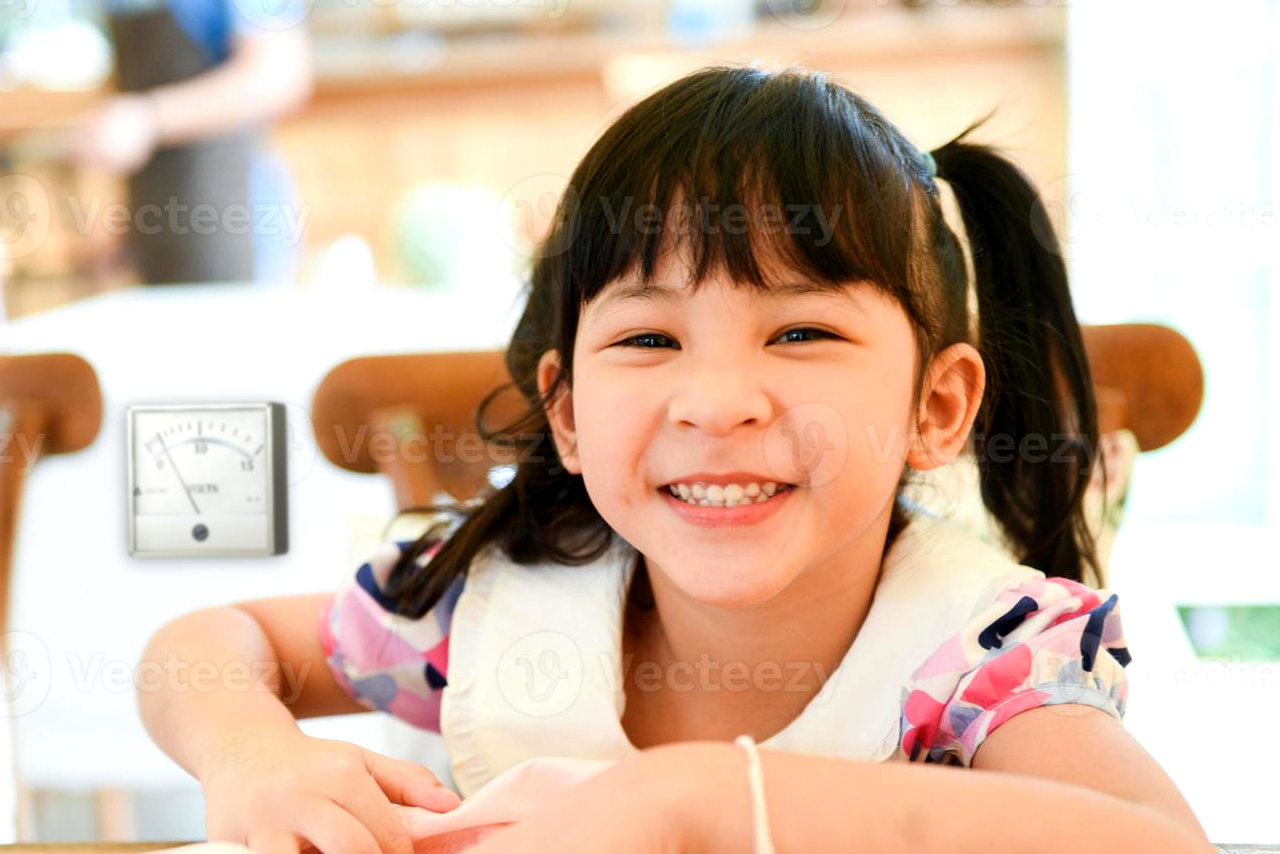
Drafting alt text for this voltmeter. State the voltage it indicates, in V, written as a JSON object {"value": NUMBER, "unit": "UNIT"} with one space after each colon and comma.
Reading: {"value": 5, "unit": "V"}
